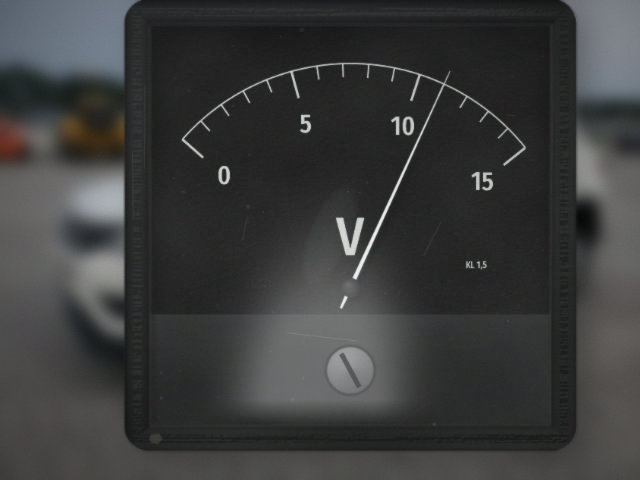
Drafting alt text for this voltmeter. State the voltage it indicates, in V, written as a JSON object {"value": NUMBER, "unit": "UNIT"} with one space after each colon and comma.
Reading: {"value": 11, "unit": "V"}
